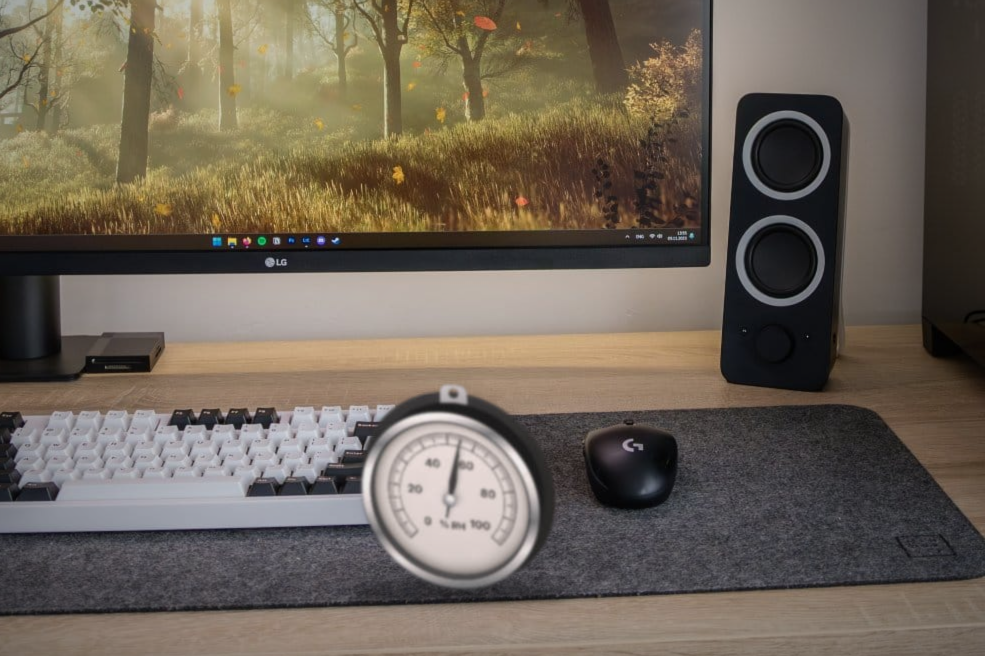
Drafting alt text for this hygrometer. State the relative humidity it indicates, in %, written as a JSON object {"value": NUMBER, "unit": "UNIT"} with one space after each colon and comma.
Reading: {"value": 55, "unit": "%"}
